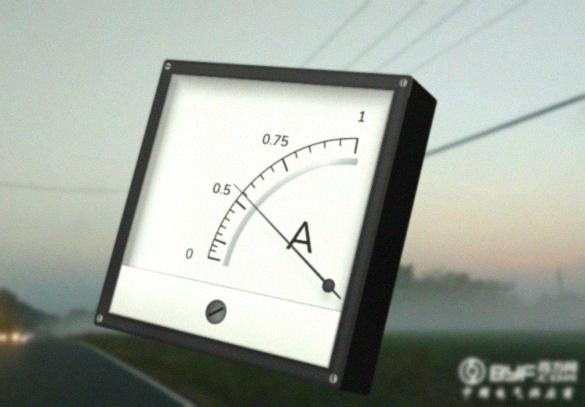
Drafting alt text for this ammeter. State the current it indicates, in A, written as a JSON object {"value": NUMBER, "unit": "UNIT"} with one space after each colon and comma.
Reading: {"value": 0.55, "unit": "A"}
